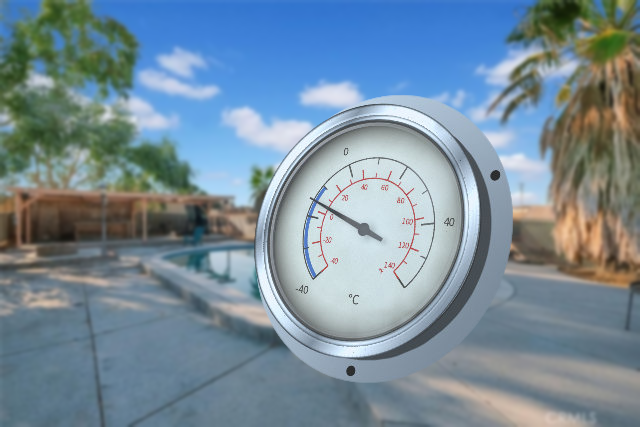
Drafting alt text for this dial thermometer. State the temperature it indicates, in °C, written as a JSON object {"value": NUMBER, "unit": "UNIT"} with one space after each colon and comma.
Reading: {"value": -15, "unit": "°C"}
